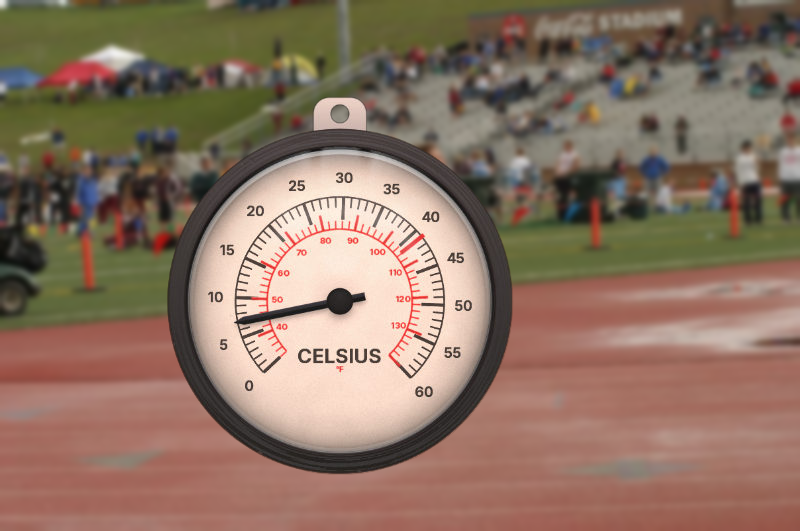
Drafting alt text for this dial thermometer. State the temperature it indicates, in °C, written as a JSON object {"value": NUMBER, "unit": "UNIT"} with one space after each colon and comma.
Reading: {"value": 7, "unit": "°C"}
